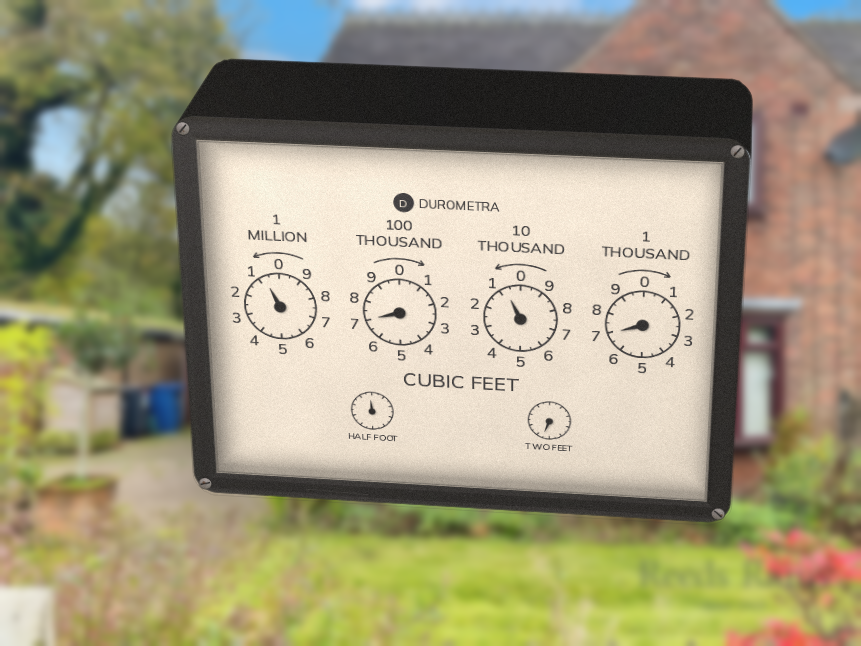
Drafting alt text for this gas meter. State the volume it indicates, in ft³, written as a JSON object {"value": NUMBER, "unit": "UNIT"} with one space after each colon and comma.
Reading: {"value": 70700, "unit": "ft³"}
